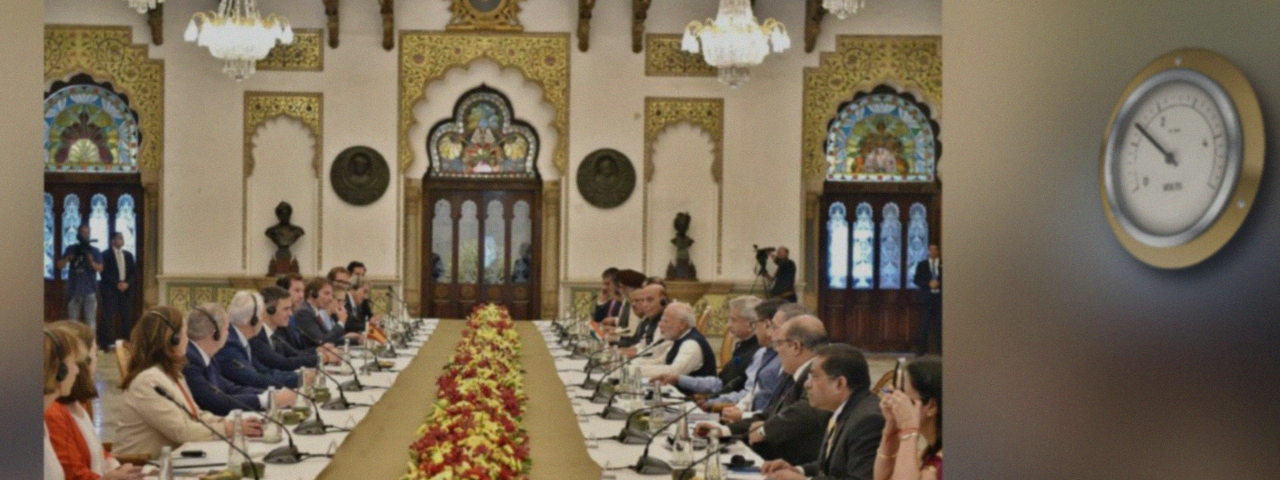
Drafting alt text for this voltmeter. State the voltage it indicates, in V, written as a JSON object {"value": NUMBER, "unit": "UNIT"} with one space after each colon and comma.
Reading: {"value": 1.4, "unit": "V"}
